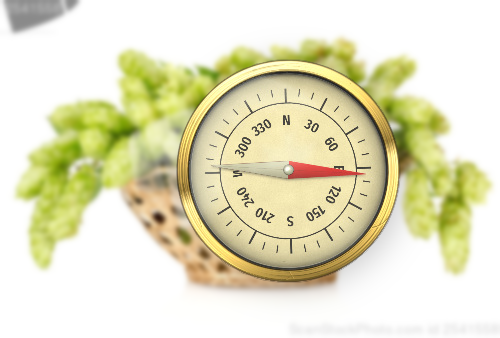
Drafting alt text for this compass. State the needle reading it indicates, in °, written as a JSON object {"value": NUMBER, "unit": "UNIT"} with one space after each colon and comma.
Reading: {"value": 95, "unit": "°"}
